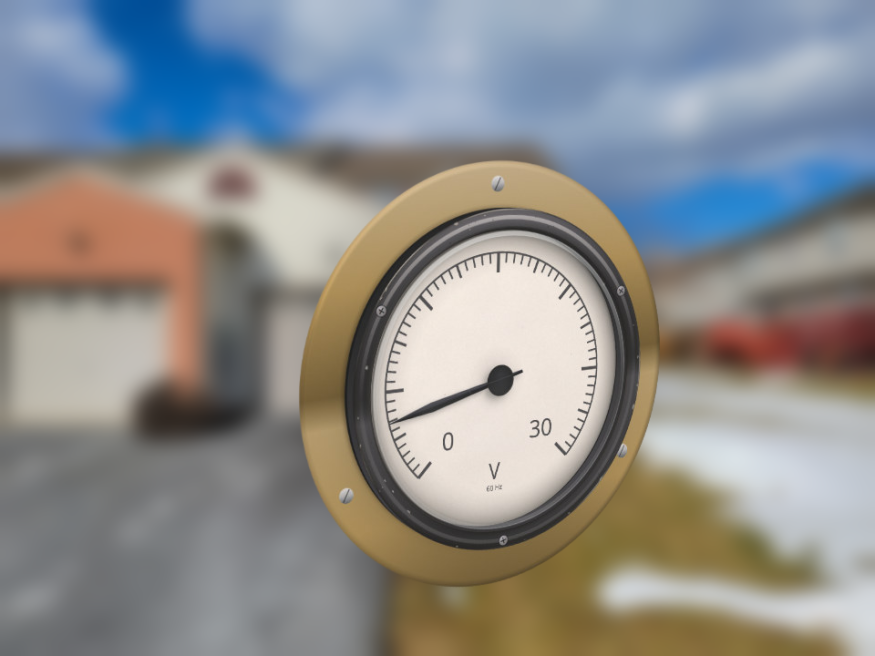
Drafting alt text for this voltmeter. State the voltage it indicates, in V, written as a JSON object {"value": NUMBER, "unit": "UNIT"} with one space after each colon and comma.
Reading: {"value": 3.5, "unit": "V"}
